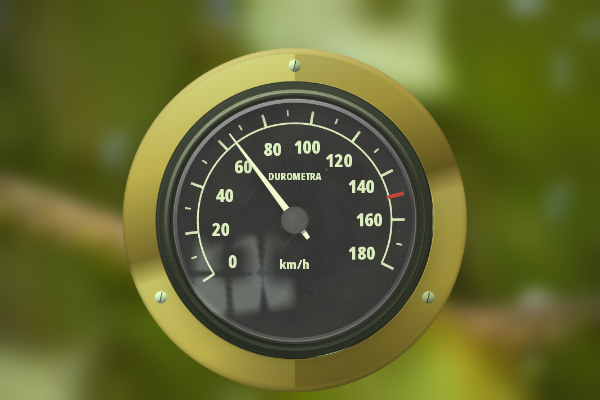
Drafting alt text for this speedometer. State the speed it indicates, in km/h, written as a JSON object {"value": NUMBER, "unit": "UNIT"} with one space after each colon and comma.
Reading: {"value": 65, "unit": "km/h"}
